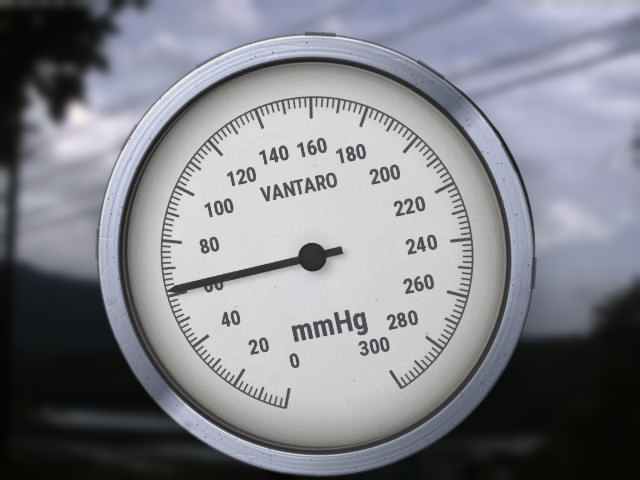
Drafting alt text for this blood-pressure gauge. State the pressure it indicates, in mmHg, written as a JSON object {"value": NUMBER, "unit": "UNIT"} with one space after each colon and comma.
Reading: {"value": 62, "unit": "mmHg"}
